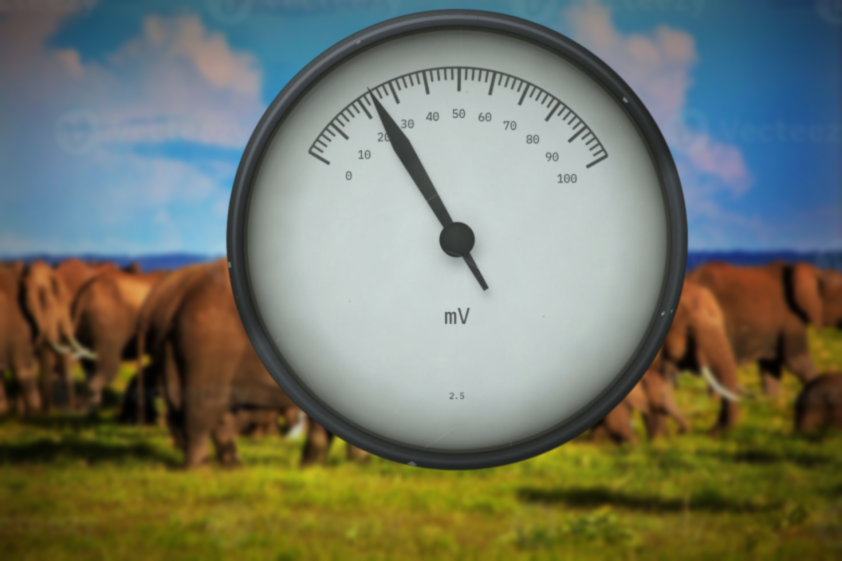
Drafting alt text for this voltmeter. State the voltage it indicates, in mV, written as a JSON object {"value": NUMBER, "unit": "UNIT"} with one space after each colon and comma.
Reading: {"value": 24, "unit": "mV"}
